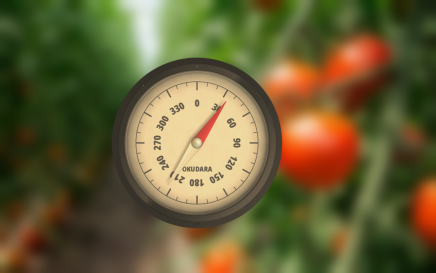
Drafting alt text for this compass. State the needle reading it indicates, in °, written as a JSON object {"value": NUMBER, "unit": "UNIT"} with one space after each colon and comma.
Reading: {"value": 35, "unit": "°"}
